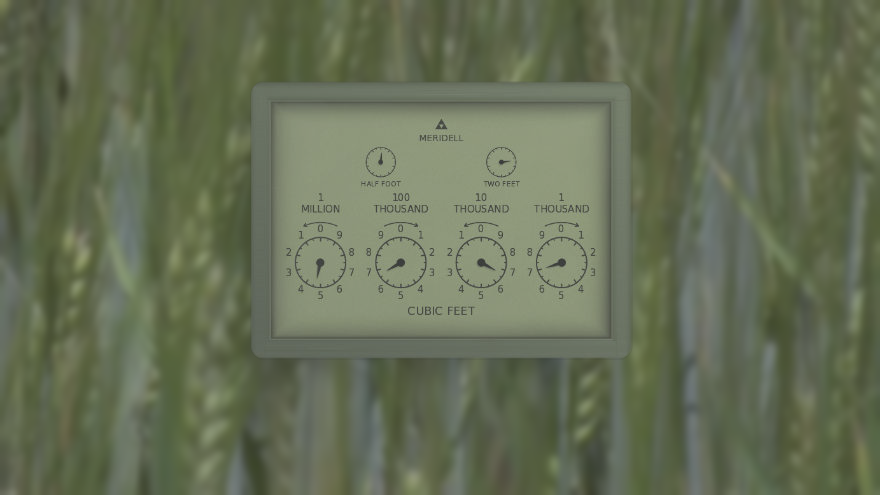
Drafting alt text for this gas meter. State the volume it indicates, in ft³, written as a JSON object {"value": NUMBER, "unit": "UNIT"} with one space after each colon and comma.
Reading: {"value": 466700, "unit": "ft³"}
